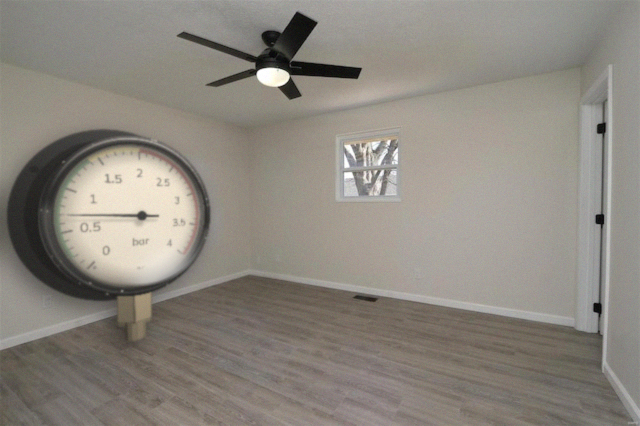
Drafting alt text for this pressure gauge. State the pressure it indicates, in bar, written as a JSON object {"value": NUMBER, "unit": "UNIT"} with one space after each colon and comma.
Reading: {"value": 0.7, "unit": "bar"}
